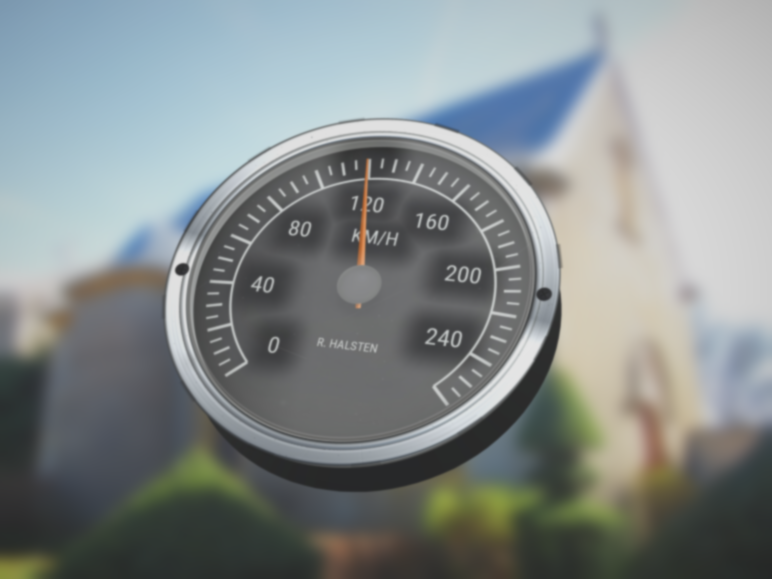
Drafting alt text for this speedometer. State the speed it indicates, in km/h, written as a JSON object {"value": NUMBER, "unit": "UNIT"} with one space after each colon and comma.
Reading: {"value": 120, "unit": "km/h"}
